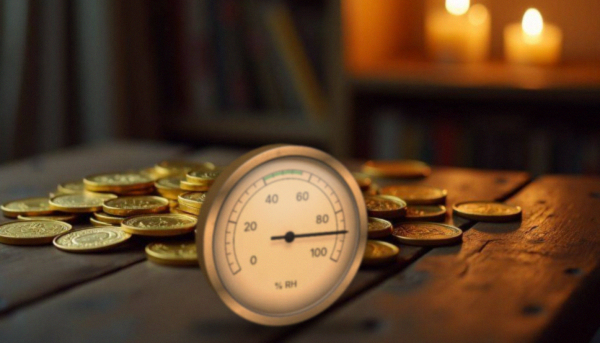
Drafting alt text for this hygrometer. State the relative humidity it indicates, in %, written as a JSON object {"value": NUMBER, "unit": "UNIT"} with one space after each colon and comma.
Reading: {"value": 88, "unit": "%"}
